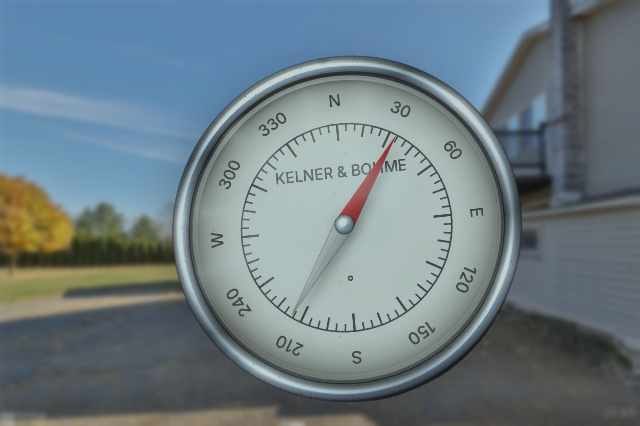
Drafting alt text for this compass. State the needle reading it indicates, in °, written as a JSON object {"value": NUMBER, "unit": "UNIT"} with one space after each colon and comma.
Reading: {"value": 35, "unit": "°"}
